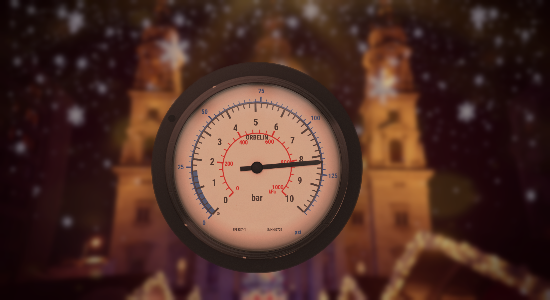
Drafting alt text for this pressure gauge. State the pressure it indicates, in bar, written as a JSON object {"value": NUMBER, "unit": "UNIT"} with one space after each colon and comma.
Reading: {"value": 8.2, "unit": "bar"}
